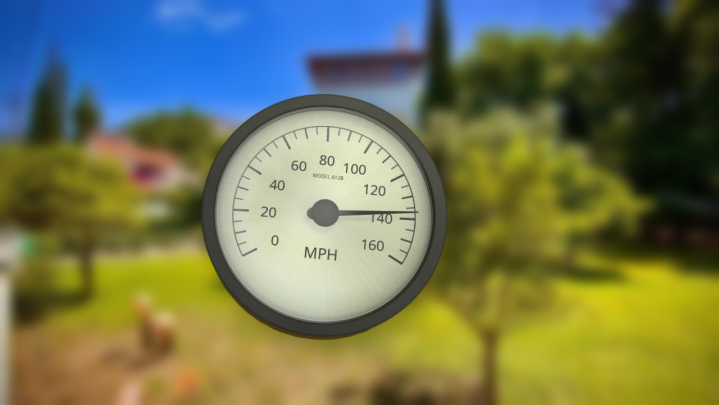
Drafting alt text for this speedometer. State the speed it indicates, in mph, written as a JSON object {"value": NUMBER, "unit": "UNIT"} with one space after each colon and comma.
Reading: {"value": 137.5, "unit": "mph"}
